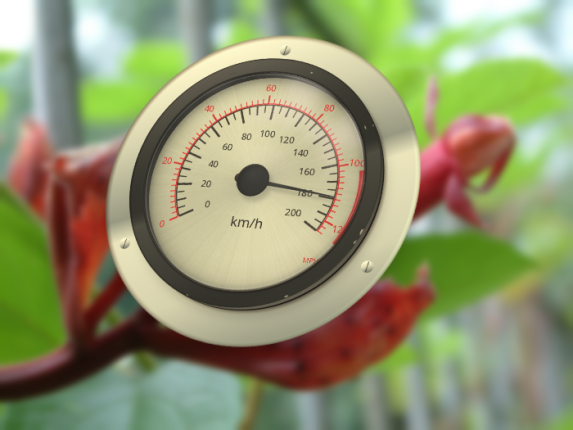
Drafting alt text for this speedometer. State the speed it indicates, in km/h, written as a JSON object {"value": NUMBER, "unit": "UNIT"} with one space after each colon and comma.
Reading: {"value": 180, "unit": "km/h"}
